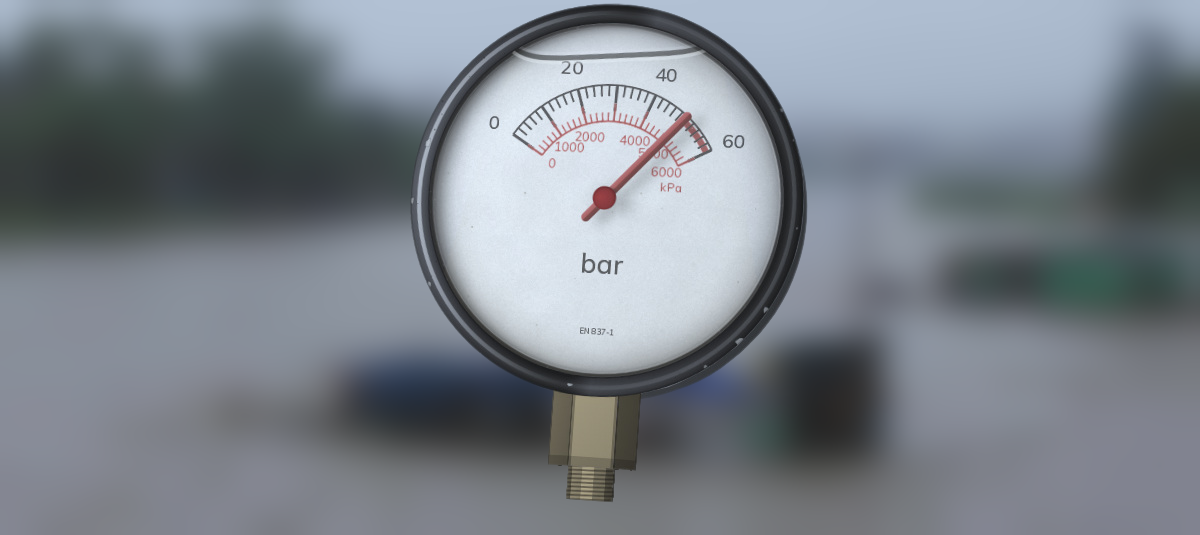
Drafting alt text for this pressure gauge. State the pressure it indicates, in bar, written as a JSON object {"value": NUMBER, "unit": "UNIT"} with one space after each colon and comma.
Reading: {"value": 50, "unit": "bar"}
